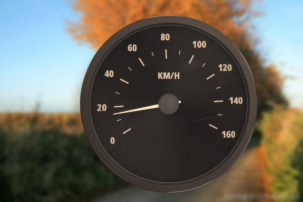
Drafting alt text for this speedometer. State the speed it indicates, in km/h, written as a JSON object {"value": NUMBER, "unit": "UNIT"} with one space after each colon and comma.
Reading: {"value": 15, "unit": "km/h"}
